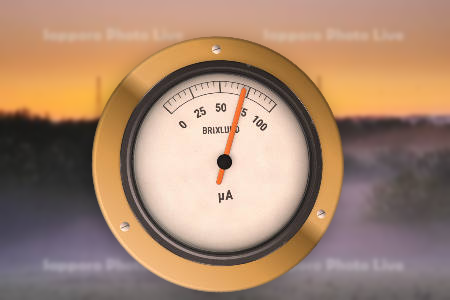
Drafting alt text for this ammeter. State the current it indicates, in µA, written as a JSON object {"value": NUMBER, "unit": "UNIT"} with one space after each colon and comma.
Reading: {"value": 70, "unit": "µA"}
